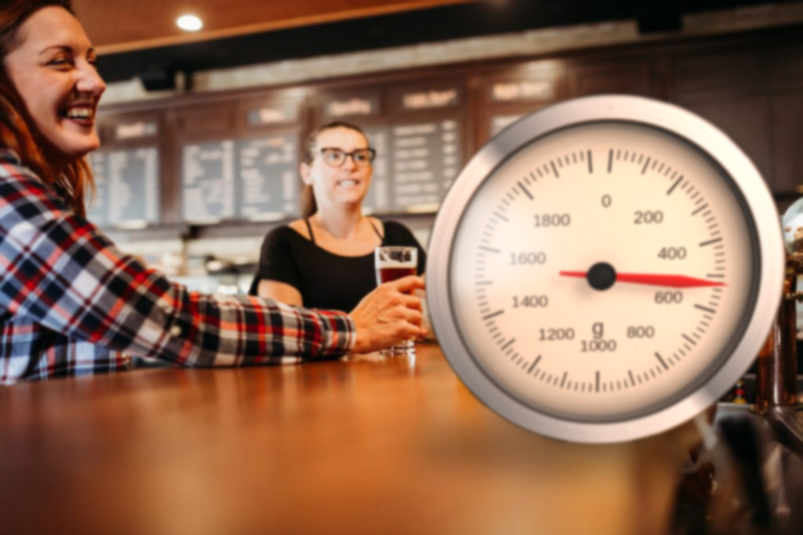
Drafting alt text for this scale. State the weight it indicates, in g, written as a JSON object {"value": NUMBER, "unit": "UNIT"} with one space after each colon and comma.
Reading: {"value": 520, "unit": "g"}
